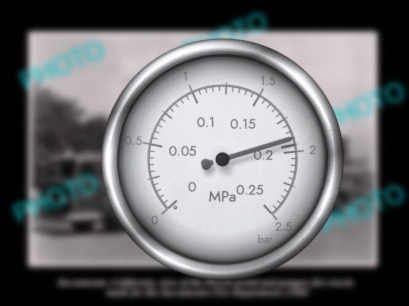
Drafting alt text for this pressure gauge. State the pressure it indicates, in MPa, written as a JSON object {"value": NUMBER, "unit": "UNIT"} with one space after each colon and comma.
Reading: {"value": 0.19, "unit": "MPa"}
